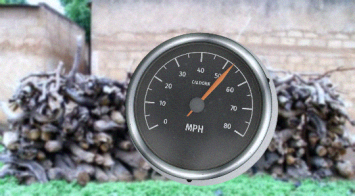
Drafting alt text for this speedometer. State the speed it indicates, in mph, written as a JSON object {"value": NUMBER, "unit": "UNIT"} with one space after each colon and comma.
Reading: {"value": 52.5, "unit": "mph"}
